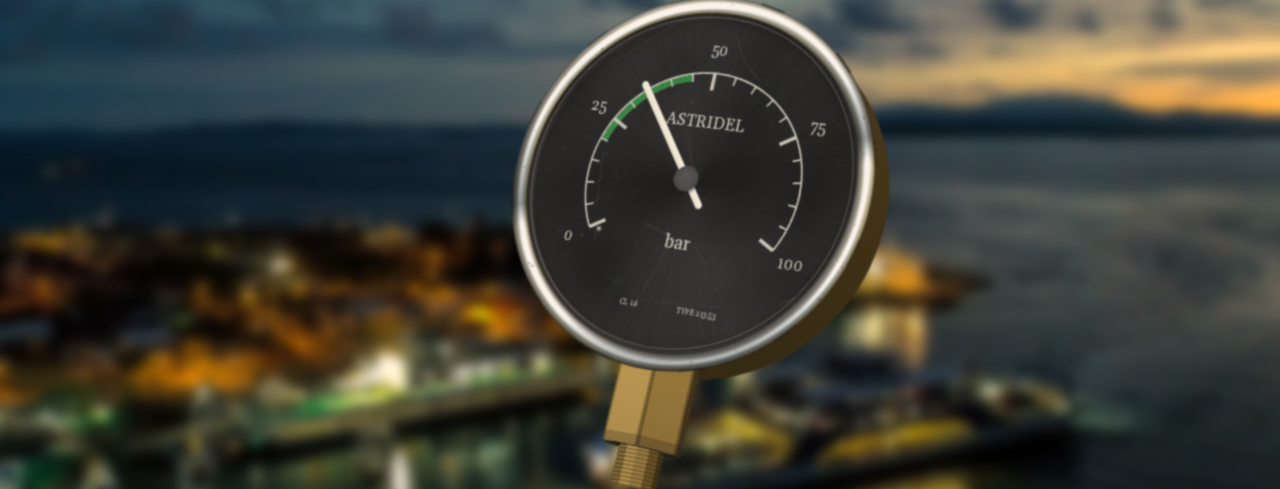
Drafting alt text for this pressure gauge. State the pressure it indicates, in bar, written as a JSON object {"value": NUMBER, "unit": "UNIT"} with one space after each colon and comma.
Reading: {"value": 35, "unit": "bar"}
